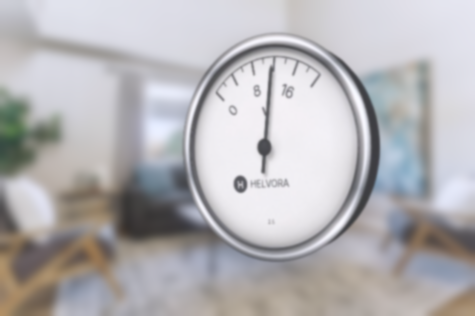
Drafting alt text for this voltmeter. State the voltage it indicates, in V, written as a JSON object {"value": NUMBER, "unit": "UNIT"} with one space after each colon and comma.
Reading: {"value": 12, "unit": "V"}
